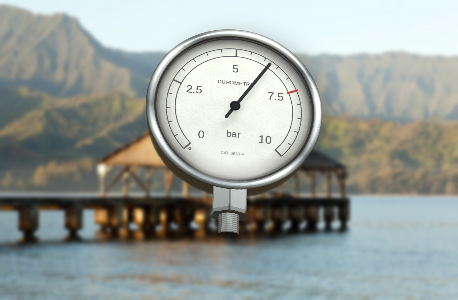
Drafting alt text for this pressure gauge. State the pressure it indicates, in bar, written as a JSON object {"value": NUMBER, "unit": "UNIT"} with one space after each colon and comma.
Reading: {"value": 6.25, "unit": "bar"}
